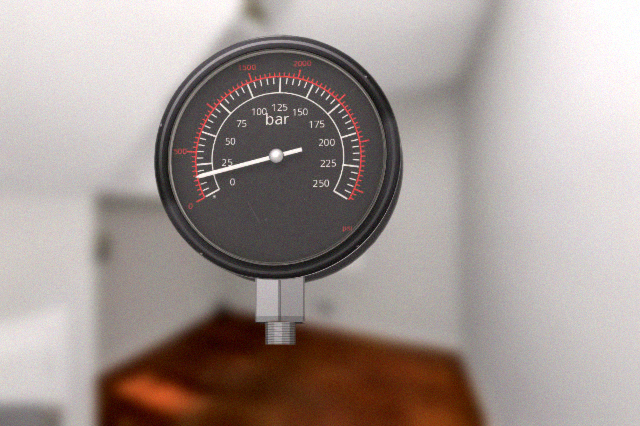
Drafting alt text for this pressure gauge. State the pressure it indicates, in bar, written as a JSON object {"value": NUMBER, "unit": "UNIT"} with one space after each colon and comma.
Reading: {"value": 15, "unit": "bar"}
